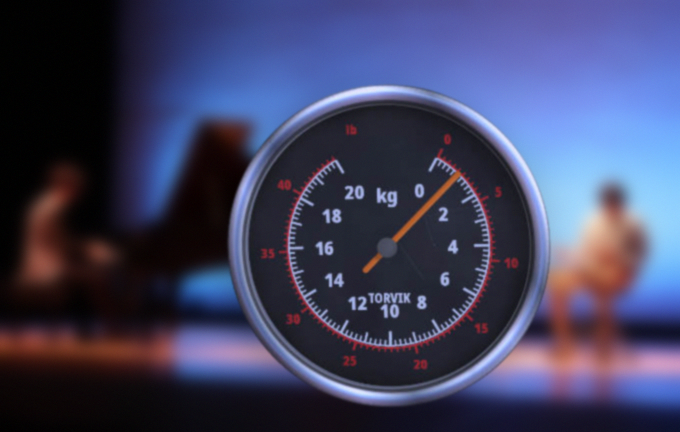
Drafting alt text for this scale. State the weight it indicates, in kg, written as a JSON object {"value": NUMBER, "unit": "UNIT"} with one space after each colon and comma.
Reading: {"value": 1, "unit": "kg"}
